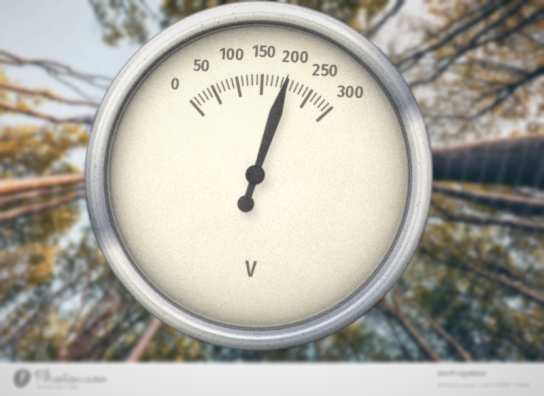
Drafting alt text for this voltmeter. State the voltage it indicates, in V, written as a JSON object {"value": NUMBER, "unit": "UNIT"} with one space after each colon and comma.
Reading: {"value": 200, "unit": "V"}
